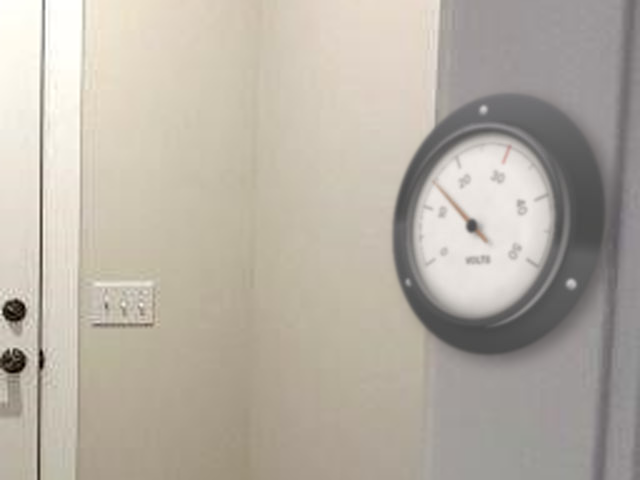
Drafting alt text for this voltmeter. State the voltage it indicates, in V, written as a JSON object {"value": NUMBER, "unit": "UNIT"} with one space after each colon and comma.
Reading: {"value": 15, "unit": "V"}
